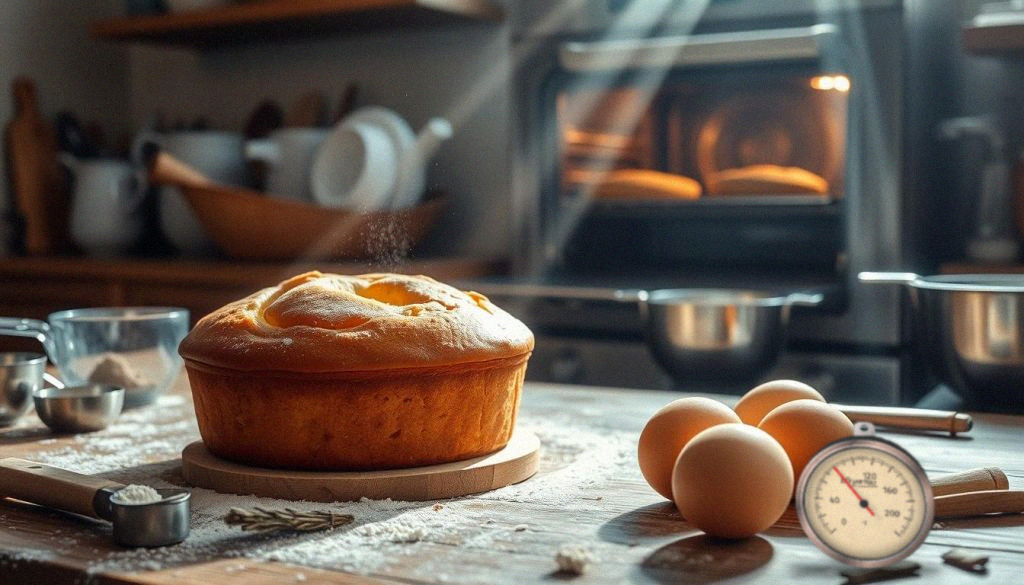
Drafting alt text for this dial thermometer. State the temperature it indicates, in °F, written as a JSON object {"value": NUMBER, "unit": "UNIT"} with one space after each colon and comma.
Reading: {"value": 80, "unit": "°F"}
